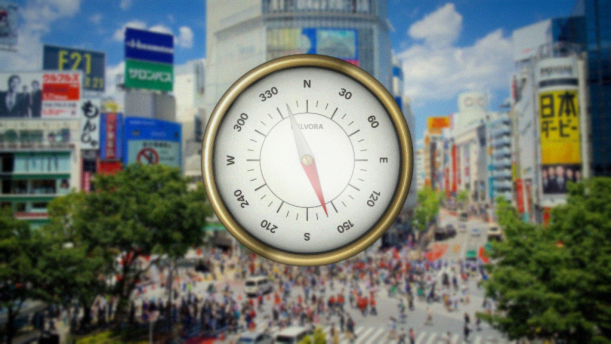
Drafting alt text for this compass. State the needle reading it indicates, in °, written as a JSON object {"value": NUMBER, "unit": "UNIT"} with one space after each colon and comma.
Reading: {"value": 160, "unit": "°"}
